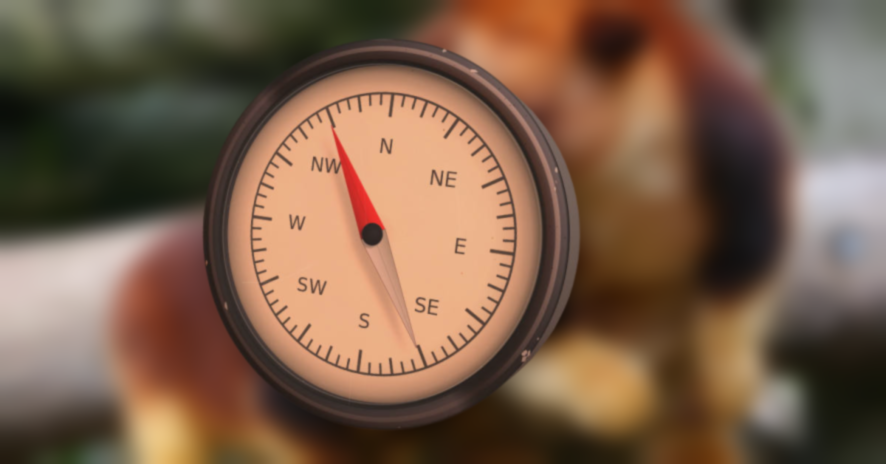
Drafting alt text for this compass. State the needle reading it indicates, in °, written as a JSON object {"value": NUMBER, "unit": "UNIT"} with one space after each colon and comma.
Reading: {"value": 330, "unit": "°"}
